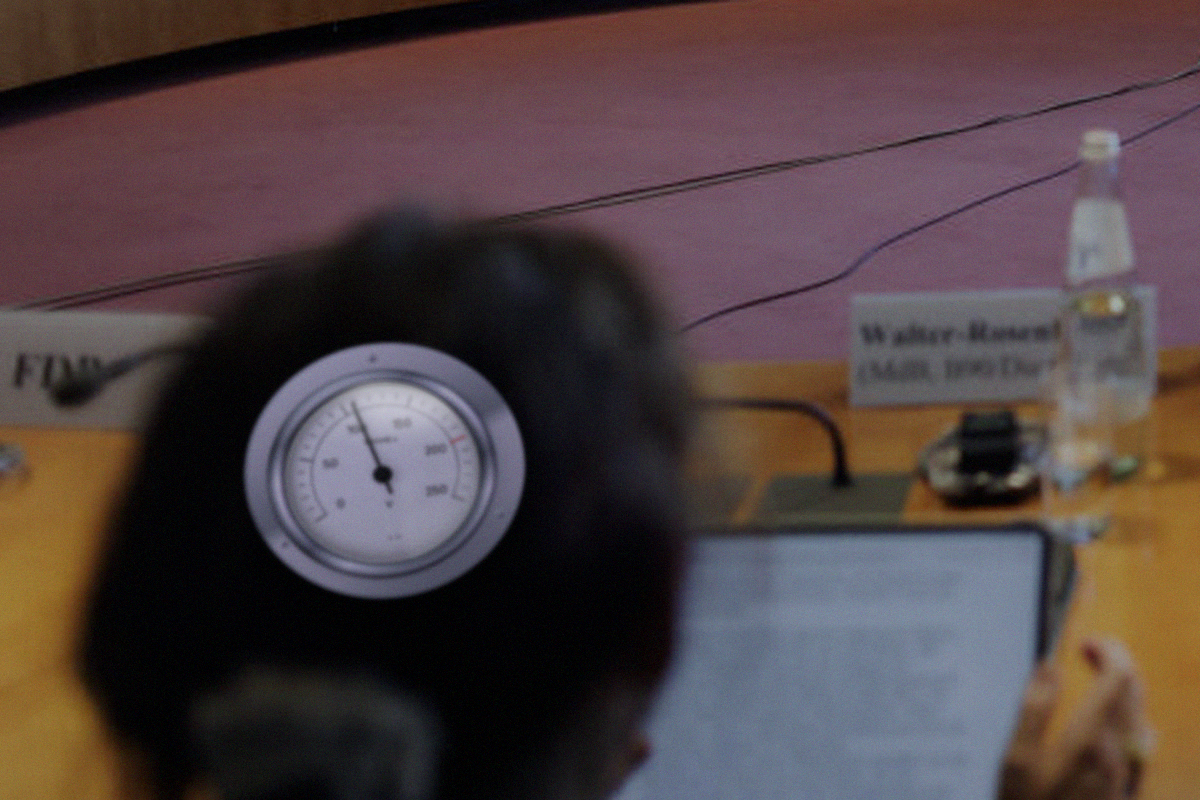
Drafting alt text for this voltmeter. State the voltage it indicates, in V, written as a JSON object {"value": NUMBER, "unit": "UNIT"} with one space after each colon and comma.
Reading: {"value": 110, "unit": "V"}
